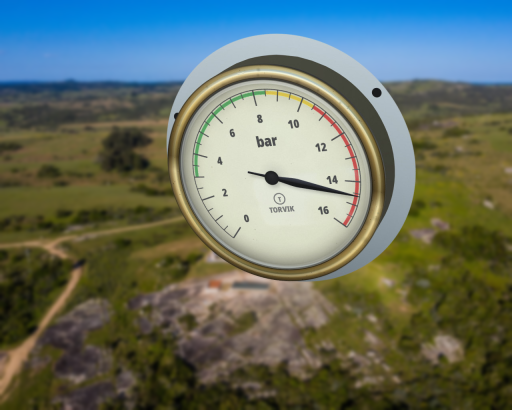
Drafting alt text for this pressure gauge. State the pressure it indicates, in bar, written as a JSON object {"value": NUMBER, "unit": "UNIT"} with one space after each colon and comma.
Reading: {"value": 14.5, "unit": "bar"}
